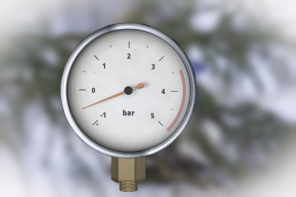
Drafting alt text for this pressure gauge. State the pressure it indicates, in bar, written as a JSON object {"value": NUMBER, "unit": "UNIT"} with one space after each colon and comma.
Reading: {"value": -0.5, "unit": "bar"}
